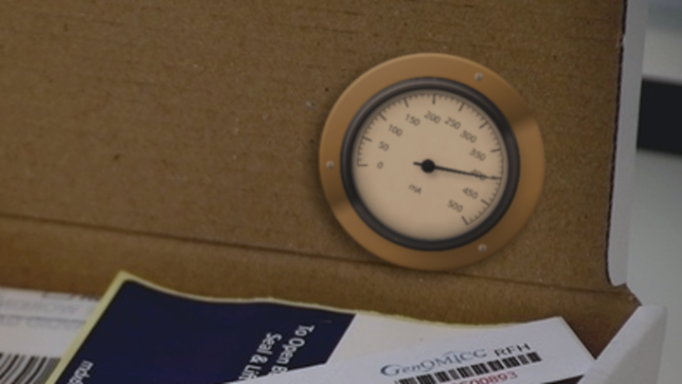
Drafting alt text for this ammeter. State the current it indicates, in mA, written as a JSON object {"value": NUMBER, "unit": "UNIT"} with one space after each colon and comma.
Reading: {"value": 400, "unit": "mA"}
